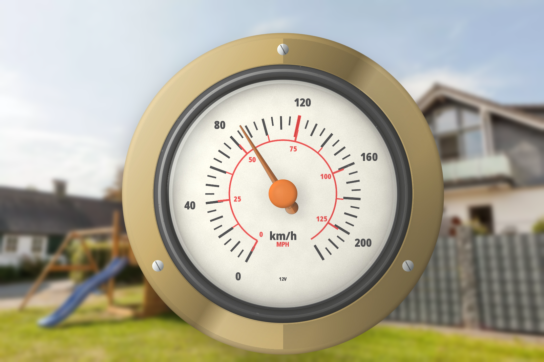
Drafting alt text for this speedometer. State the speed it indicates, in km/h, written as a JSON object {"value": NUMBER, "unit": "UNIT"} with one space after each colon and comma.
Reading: {"value": 87.5, "unit": "km/h"}
